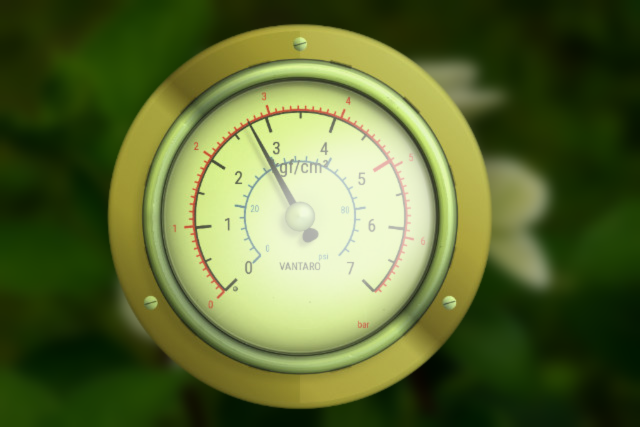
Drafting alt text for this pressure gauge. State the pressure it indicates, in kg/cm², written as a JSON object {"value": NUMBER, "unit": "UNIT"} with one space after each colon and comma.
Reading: {"value": 2.75, "unit": "kg/cm²"}
